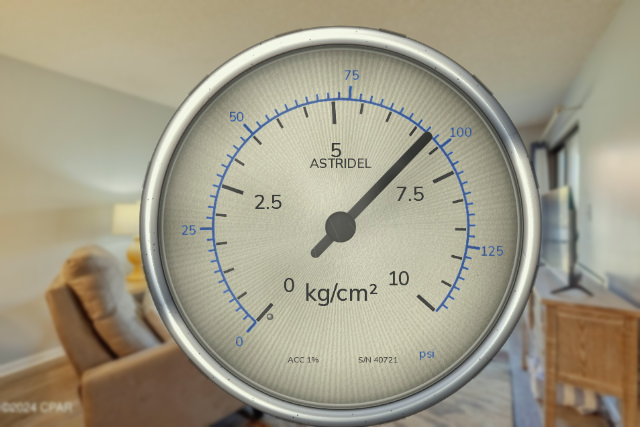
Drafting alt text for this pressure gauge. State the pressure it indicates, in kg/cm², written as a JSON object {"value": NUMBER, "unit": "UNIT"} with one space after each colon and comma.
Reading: {"value": 6.75, "unit": "kg/cm²"}
